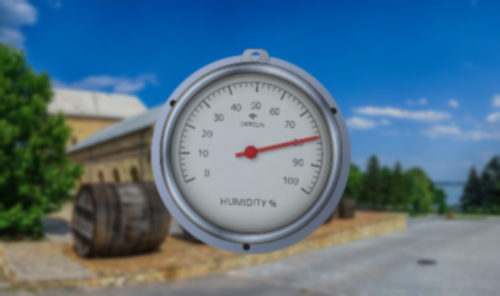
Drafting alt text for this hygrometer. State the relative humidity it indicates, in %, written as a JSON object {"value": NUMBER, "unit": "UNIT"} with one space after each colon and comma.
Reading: {"value": 80, "unit": "%"}
